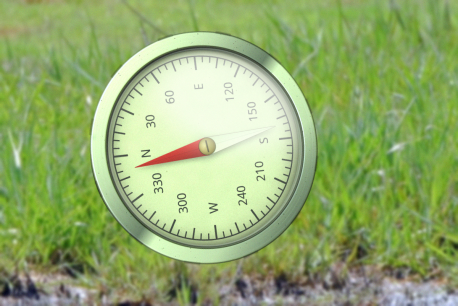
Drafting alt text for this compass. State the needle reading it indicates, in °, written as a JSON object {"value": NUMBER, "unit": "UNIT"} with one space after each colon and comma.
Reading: {"value": 350, "unit": "°"}
